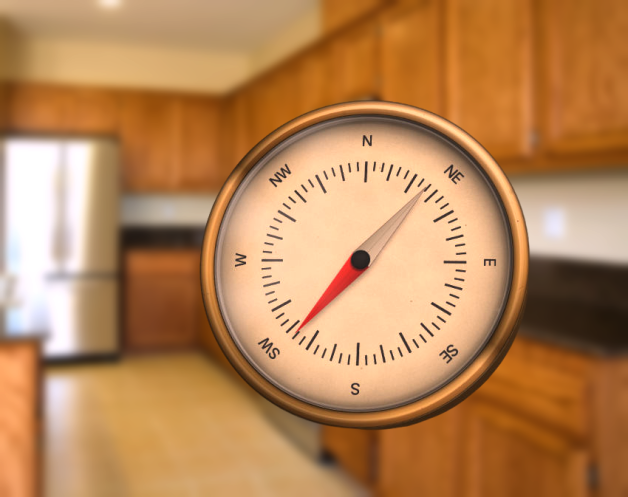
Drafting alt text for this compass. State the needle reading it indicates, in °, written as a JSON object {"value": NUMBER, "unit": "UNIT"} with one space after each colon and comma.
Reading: {"value": 220, "unit": "°"}
